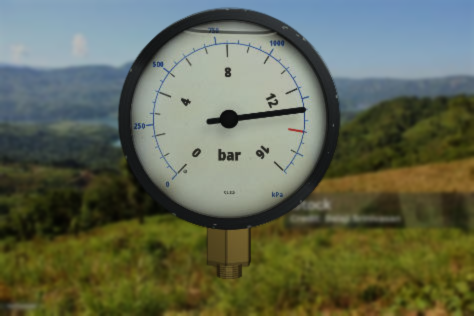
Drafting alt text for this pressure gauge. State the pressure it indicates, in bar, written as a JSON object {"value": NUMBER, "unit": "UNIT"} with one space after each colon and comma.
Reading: {"value": 13, "unit": "bar"}
